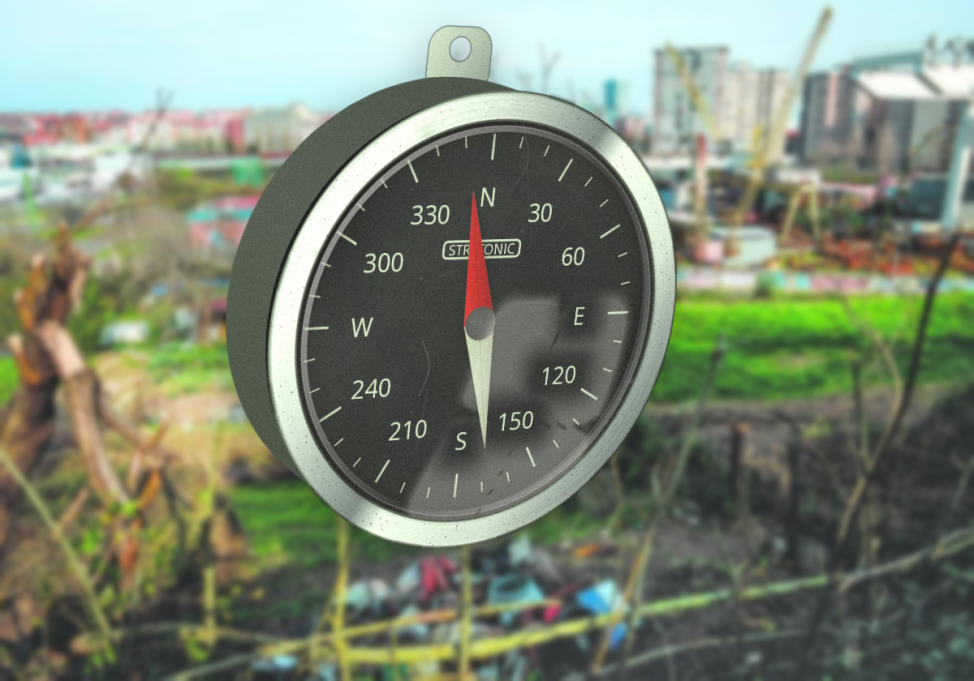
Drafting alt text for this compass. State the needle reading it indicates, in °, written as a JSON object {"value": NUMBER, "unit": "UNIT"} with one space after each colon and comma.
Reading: {"value": 350, "unit": "°"}
